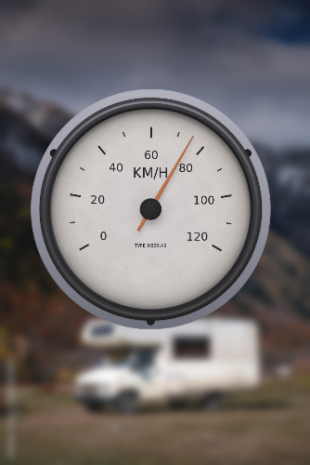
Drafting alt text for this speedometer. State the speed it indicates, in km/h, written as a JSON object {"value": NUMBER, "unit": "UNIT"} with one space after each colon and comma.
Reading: {"value": 75, "unit": "km/h"}
